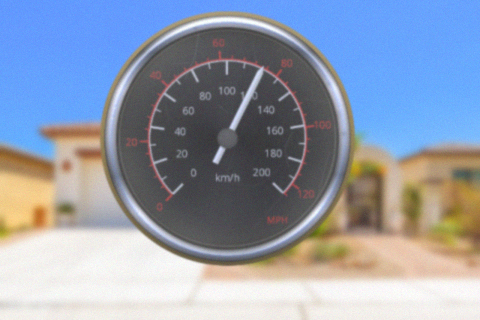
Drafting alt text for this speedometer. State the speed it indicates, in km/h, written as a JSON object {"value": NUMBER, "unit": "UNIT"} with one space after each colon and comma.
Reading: {"value": 120, "unit": "km/h"}
